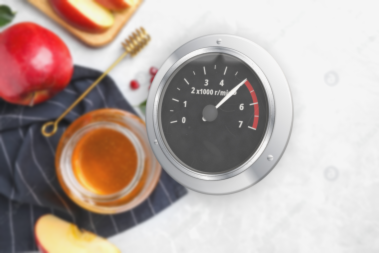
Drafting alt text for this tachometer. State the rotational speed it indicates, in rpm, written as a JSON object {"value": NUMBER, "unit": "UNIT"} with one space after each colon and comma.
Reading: {"value": 5000, "unit": "rpm"}
